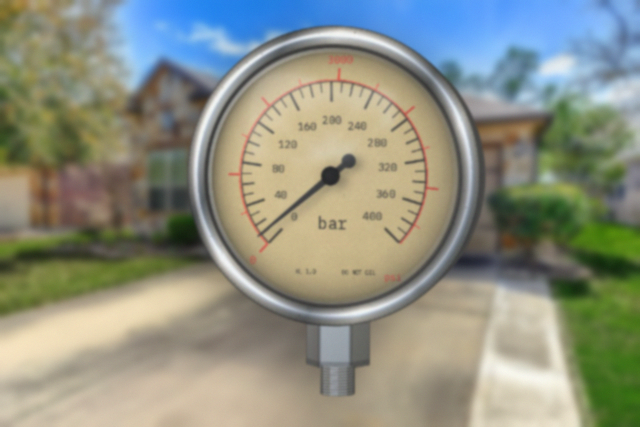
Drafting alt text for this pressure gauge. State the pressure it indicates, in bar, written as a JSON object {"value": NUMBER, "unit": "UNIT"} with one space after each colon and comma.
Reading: {"value": 10, "unit": "bar"}
